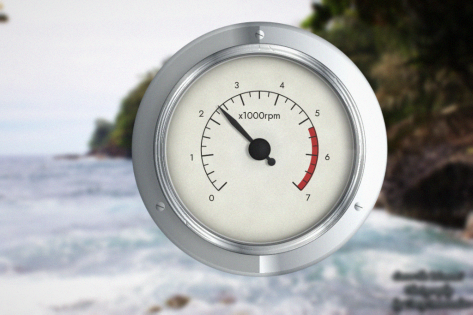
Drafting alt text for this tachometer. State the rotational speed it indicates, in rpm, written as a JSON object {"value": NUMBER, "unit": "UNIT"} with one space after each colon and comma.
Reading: {"value": 2375, "unit": "rpm"}
